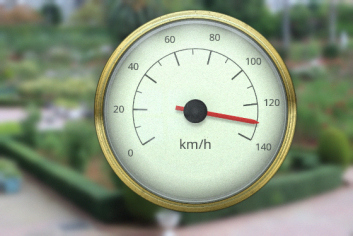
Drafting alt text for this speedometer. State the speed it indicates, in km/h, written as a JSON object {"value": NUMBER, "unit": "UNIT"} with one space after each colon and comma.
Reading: {"value": 130, "unit": "km/h"}
